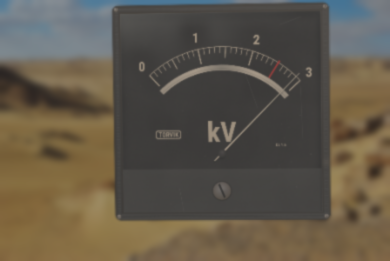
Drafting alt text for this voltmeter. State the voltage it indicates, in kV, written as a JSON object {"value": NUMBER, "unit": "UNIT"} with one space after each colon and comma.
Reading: {"value": 2.9, "unit": "kV"}
